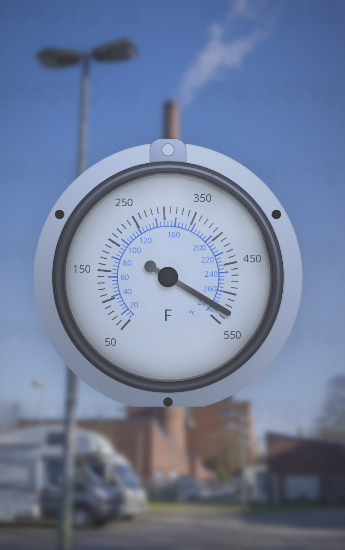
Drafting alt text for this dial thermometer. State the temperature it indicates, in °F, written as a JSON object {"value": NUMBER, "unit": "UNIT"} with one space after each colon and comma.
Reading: {"value": 530, "unit": "°F"}
